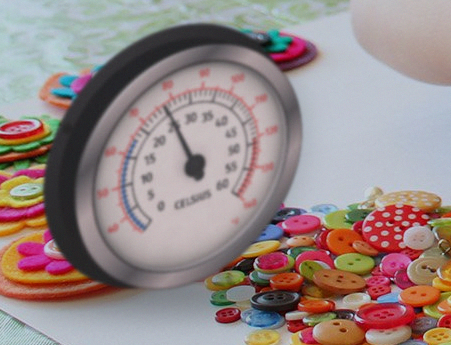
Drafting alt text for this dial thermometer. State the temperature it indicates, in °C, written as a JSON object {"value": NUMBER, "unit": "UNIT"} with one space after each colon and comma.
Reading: {"value": 25, "unit": "°C"}
